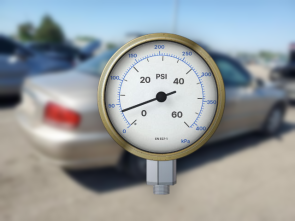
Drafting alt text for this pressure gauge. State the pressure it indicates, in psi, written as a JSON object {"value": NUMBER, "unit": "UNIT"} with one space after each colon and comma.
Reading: {"value": 5, "unit": "psi"}
